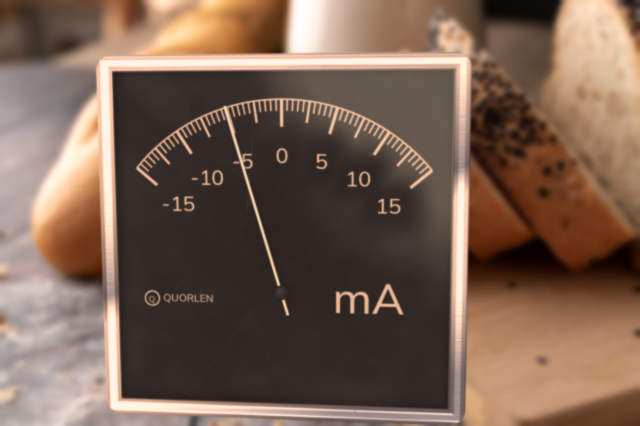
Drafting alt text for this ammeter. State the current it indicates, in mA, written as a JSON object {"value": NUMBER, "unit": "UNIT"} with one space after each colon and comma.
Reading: {"value": -5, "unit": "mA"}
